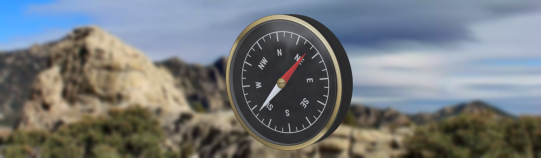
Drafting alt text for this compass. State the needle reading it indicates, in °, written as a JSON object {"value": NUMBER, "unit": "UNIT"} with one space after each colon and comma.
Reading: {"value": 50, "unit": "°"}
